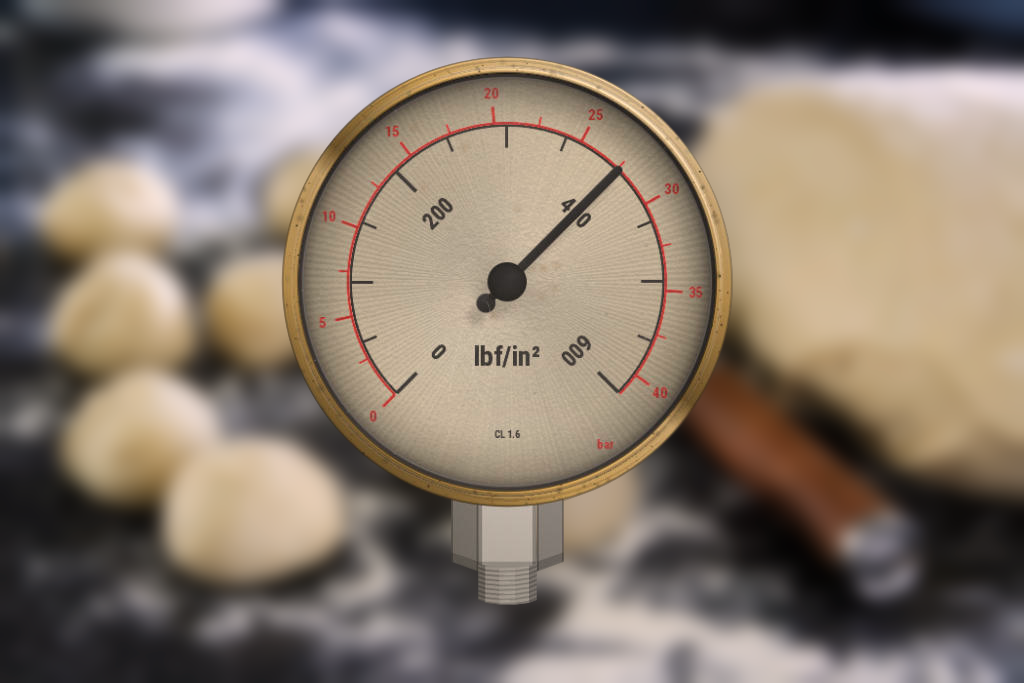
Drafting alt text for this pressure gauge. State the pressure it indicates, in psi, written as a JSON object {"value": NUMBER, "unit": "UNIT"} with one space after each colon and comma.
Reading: {"value": 400, "unit": "psi"}
